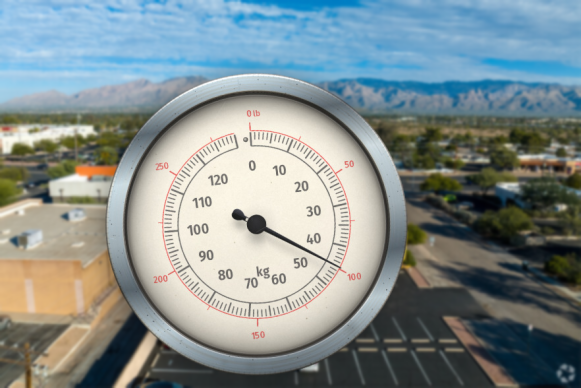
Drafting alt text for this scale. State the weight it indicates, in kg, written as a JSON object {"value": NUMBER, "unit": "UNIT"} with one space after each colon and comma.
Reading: {"value": 45, "unit": "kg"}
